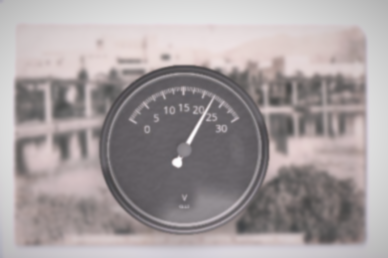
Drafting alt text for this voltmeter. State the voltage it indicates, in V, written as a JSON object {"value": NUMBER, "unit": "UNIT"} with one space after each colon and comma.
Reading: {"value": 22.5, "unit": "V"}
